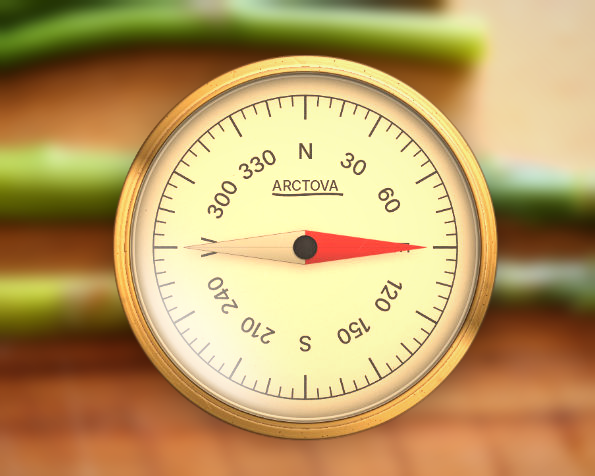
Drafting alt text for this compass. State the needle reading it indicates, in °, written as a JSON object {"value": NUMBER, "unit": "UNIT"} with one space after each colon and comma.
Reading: {"value": 90, "unit": "°"}
